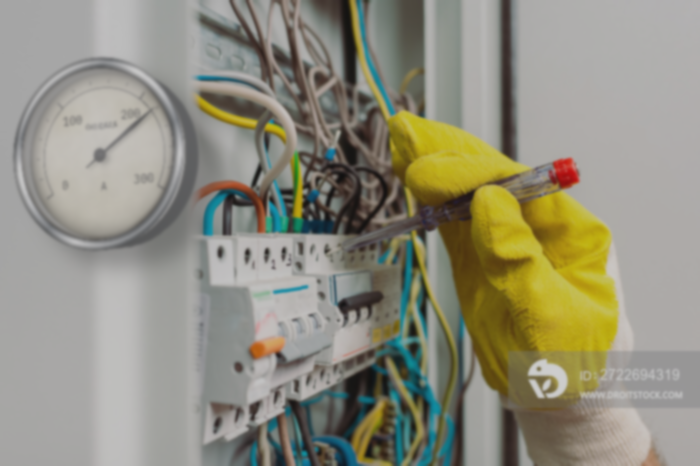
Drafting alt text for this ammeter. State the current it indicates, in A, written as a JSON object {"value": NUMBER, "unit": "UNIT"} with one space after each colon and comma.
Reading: {"value": 220, "unit": "A"}
